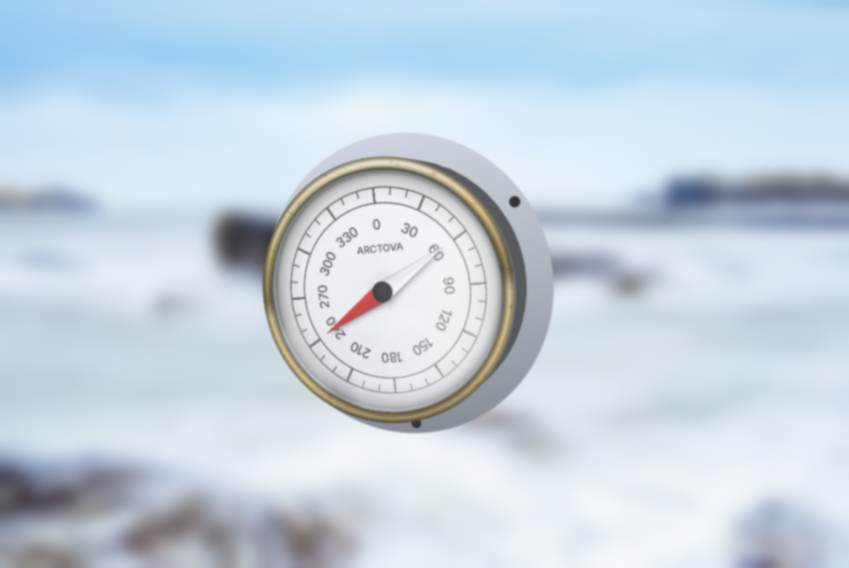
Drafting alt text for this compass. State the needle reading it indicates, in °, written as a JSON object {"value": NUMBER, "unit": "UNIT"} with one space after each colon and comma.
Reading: {"value": 240, "unit": "°"}
